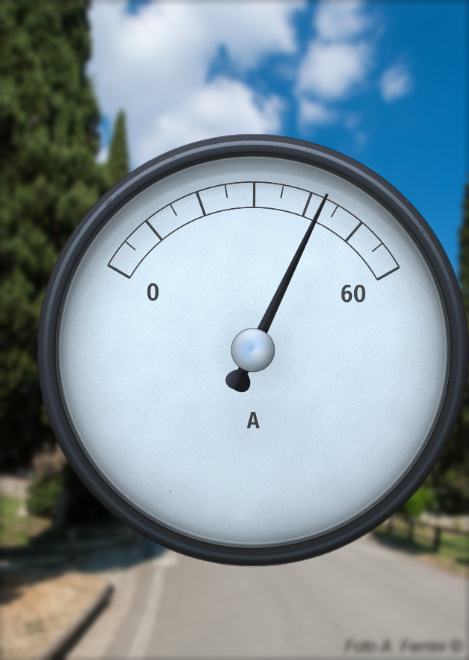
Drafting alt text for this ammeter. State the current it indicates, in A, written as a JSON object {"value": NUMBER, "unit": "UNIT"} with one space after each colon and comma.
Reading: {"value": 42.5, "unit": "A"}
